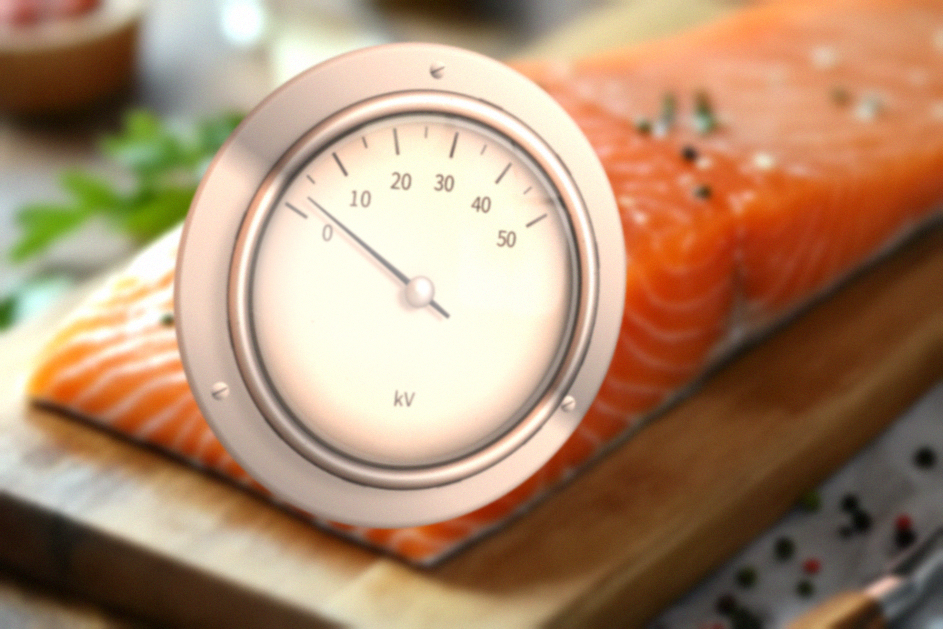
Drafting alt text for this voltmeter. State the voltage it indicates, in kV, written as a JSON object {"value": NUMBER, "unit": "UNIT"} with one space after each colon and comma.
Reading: {"value": 2.5, "unit": "kV"}
